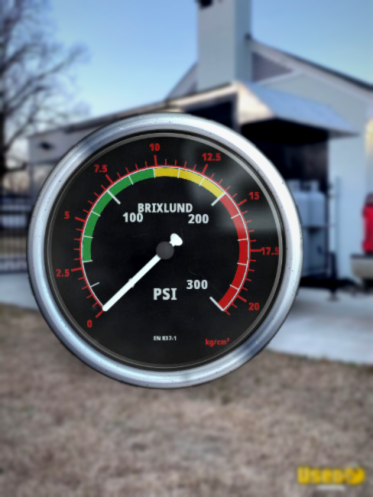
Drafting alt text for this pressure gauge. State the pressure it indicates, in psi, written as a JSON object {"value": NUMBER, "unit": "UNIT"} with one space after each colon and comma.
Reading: {"value": 0, "unit": "psi"}
